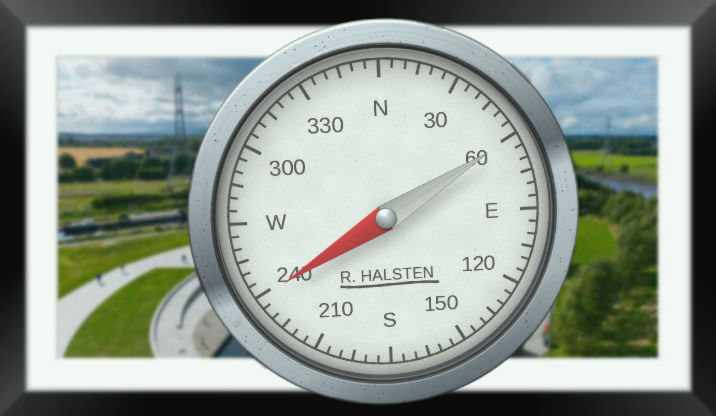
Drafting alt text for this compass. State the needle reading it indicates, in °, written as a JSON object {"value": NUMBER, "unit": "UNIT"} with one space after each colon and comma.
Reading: {"value": 240, "unit": "°"}
